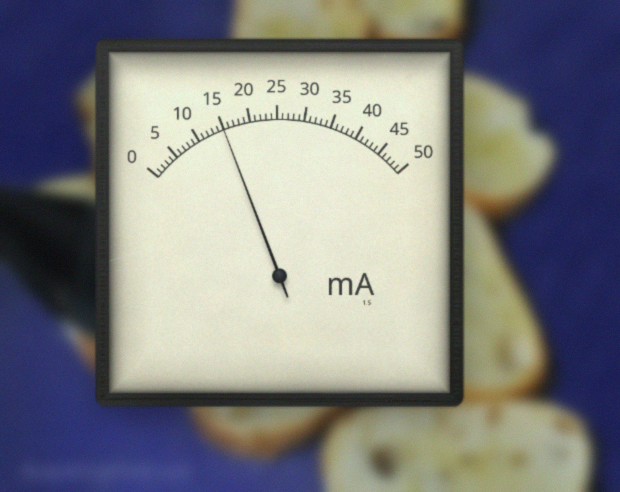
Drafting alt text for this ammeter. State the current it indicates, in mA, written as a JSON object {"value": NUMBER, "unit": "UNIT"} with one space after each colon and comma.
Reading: {"value": 15, "unit": "mA"}
